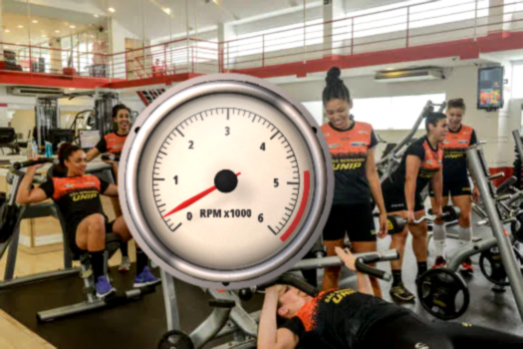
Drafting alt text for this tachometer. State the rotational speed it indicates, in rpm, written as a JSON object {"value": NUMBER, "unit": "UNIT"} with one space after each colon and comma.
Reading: {"value": 300, "unit": "rpm"}
